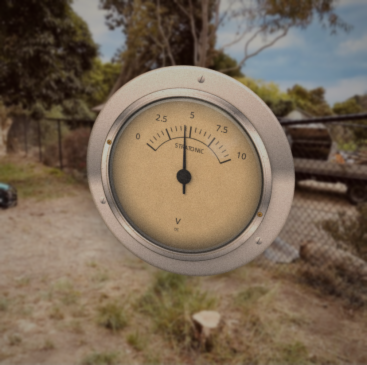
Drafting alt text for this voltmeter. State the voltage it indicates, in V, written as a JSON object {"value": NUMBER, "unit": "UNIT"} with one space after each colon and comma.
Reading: {"value": 4.5, "unit": "V"}
